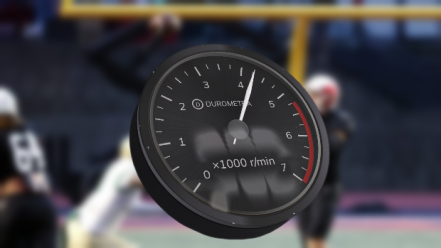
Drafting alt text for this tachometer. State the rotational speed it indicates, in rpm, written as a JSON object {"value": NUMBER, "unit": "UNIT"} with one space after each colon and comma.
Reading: {"value": 4250, "unit": "rpm"}
